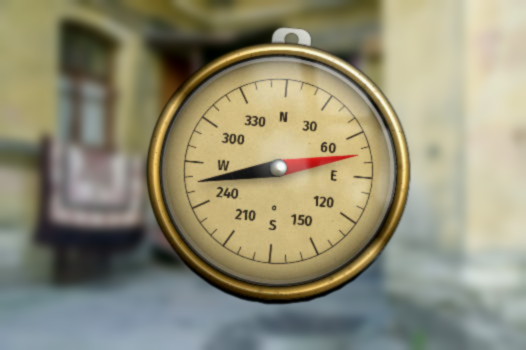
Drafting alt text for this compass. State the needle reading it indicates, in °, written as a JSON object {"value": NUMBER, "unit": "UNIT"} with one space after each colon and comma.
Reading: {"value": 75, "unit": "°"}
